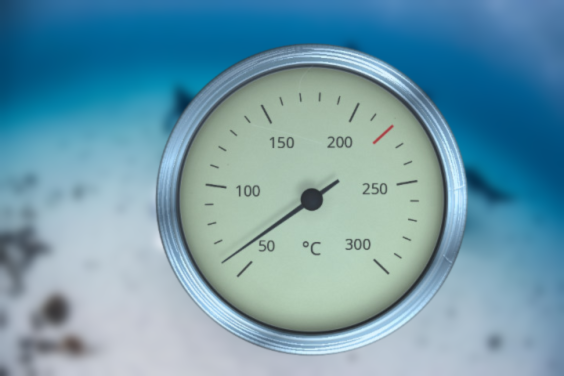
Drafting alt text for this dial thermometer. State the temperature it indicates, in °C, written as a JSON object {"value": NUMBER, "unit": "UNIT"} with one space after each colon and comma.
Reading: {"value": 60, "unit": "°C"}
